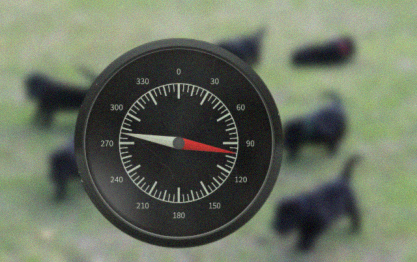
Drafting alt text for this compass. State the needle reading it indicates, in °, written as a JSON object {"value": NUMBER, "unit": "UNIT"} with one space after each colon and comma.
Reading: {"value": 100, "unit": "°"}
